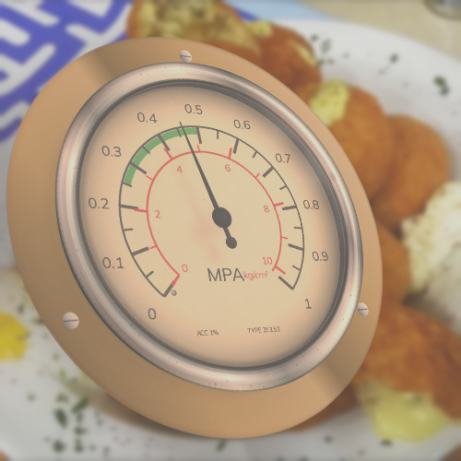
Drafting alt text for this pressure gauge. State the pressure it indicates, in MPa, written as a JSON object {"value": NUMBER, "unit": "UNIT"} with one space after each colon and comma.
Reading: {"value": 0.45, "unit": "MPa"}
